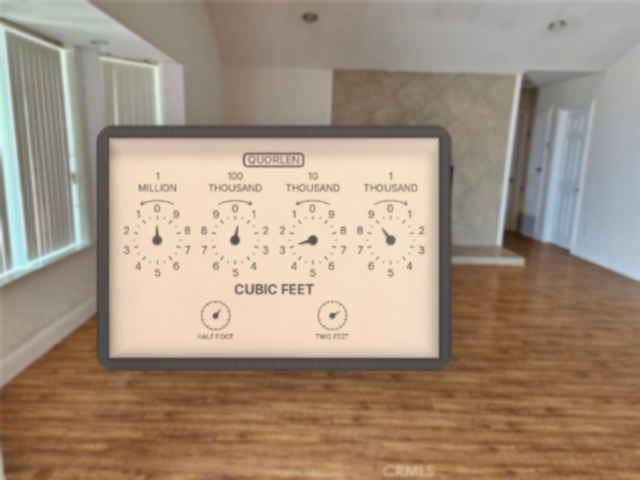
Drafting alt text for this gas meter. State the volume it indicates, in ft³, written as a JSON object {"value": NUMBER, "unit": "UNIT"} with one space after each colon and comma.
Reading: {"value": 2900, "unit": "ft³"}
